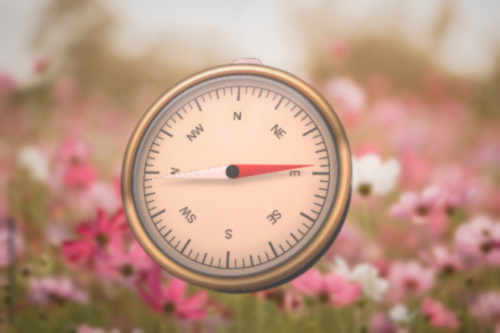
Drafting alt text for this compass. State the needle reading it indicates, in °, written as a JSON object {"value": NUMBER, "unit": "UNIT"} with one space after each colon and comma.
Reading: {"value": 85, "unit": "°"}
